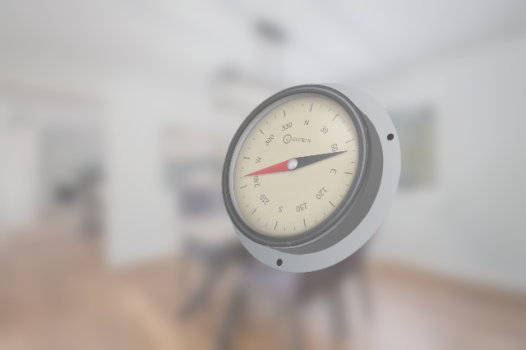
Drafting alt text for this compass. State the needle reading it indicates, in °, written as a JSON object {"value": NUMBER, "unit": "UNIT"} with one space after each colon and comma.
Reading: {"value": 250, "unit": "°"}
